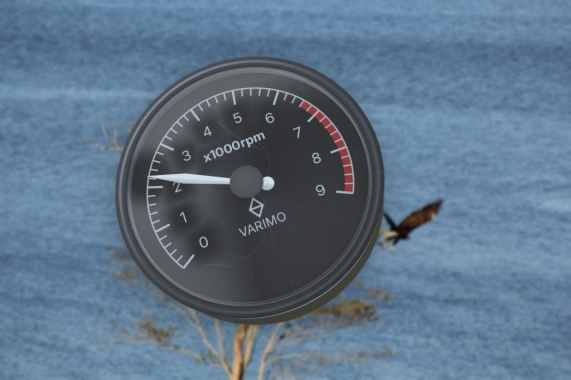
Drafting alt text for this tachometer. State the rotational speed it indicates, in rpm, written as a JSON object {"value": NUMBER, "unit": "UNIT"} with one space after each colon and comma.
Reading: {"value": 2200, "unit": "rpm"}
